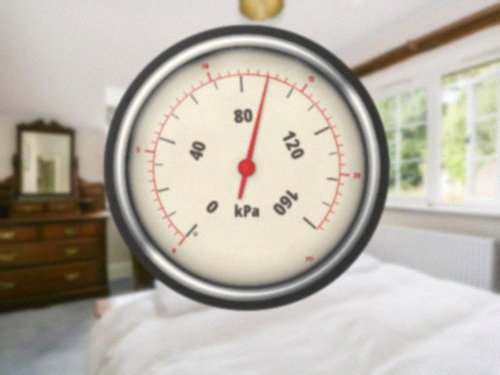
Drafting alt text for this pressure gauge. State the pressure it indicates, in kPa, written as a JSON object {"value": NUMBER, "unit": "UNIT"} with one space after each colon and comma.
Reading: {"value": 90, "unit": "kPa"}
